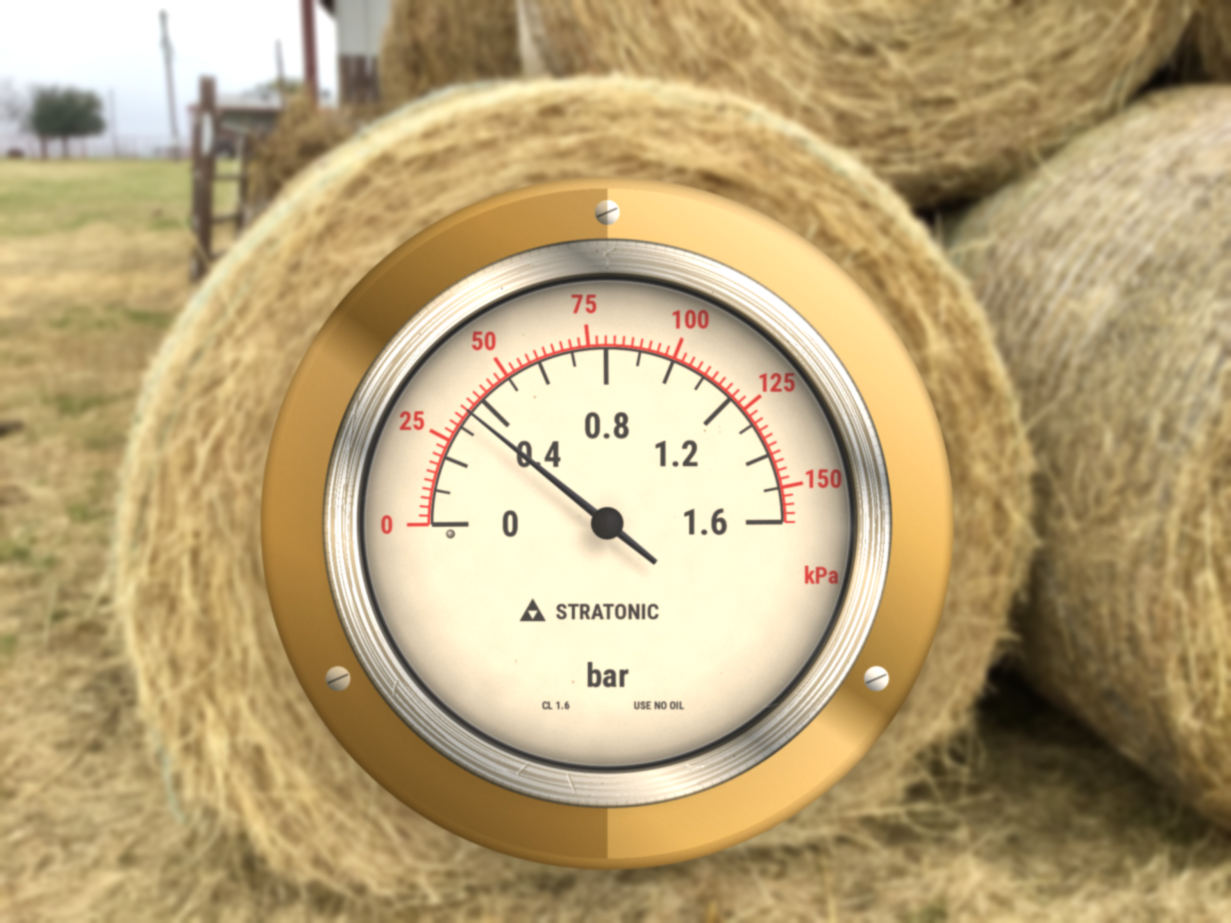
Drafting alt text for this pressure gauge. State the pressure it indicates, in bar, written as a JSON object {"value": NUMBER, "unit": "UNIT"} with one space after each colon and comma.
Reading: {"value": 0.35, "unit": "bar"}
